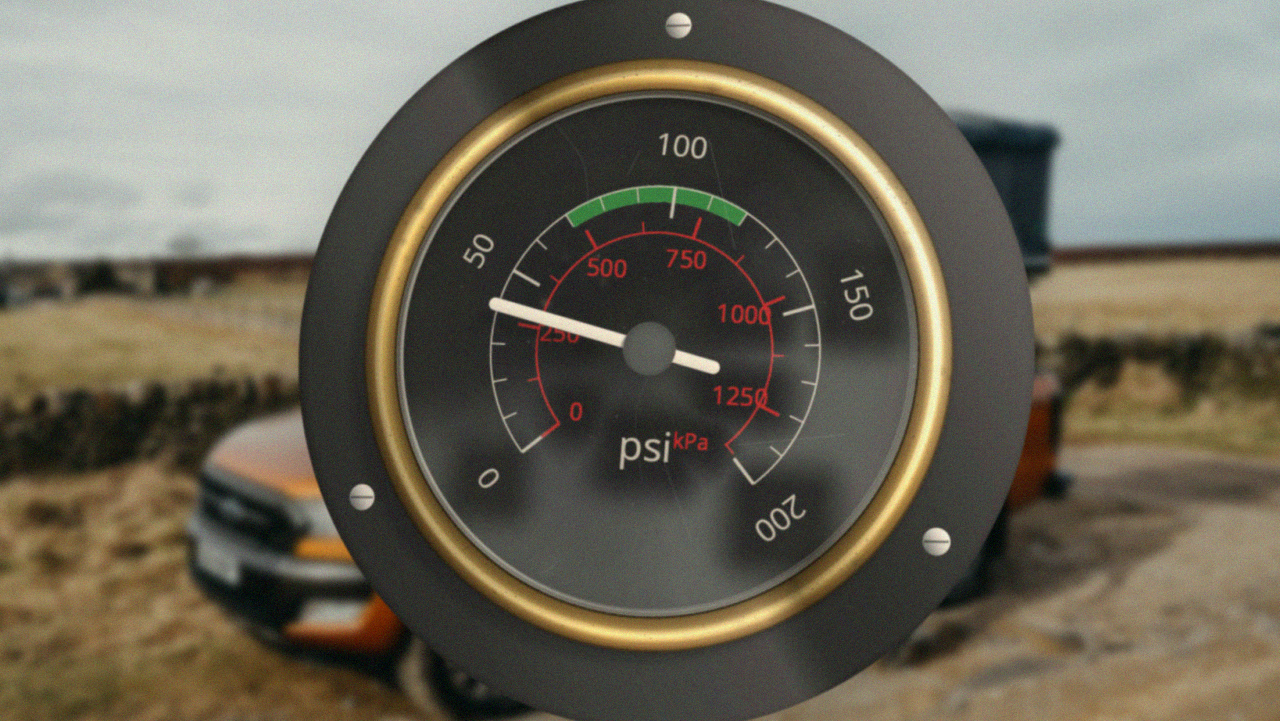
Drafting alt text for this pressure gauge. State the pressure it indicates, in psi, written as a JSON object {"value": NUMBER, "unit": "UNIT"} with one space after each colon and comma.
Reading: {"value": 40, "unit": "psi"}
